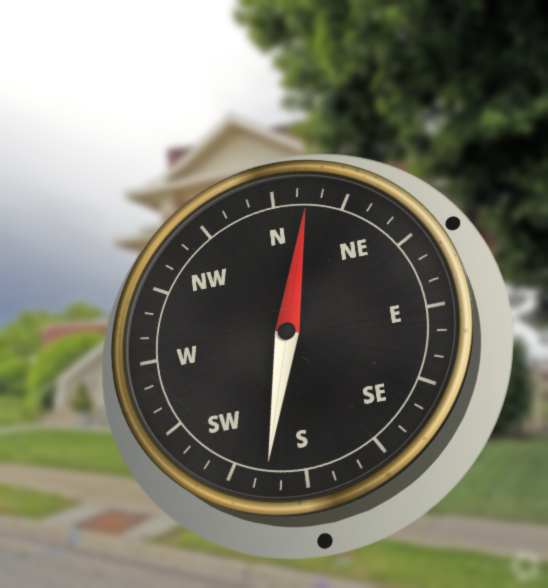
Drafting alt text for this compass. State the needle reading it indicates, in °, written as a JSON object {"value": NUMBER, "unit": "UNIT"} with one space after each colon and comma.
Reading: {"value": 15, "unit": "°"}
